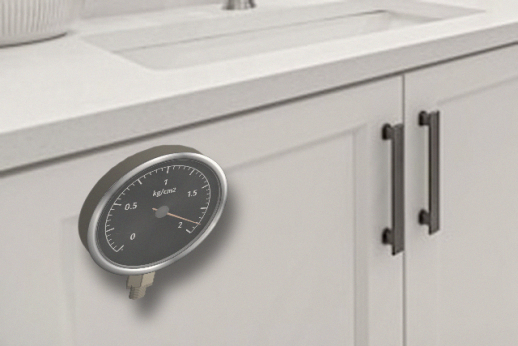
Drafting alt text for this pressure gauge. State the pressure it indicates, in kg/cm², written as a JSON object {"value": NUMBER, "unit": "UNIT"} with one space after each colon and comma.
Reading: {"value": 1.9, "unit": "kg/cm²"}
